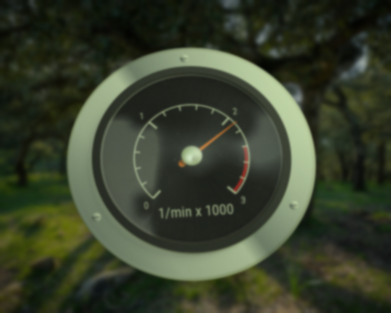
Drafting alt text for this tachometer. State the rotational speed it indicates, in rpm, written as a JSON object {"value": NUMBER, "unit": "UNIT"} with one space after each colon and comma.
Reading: {"value": 2100, "unit": "rpm"}
